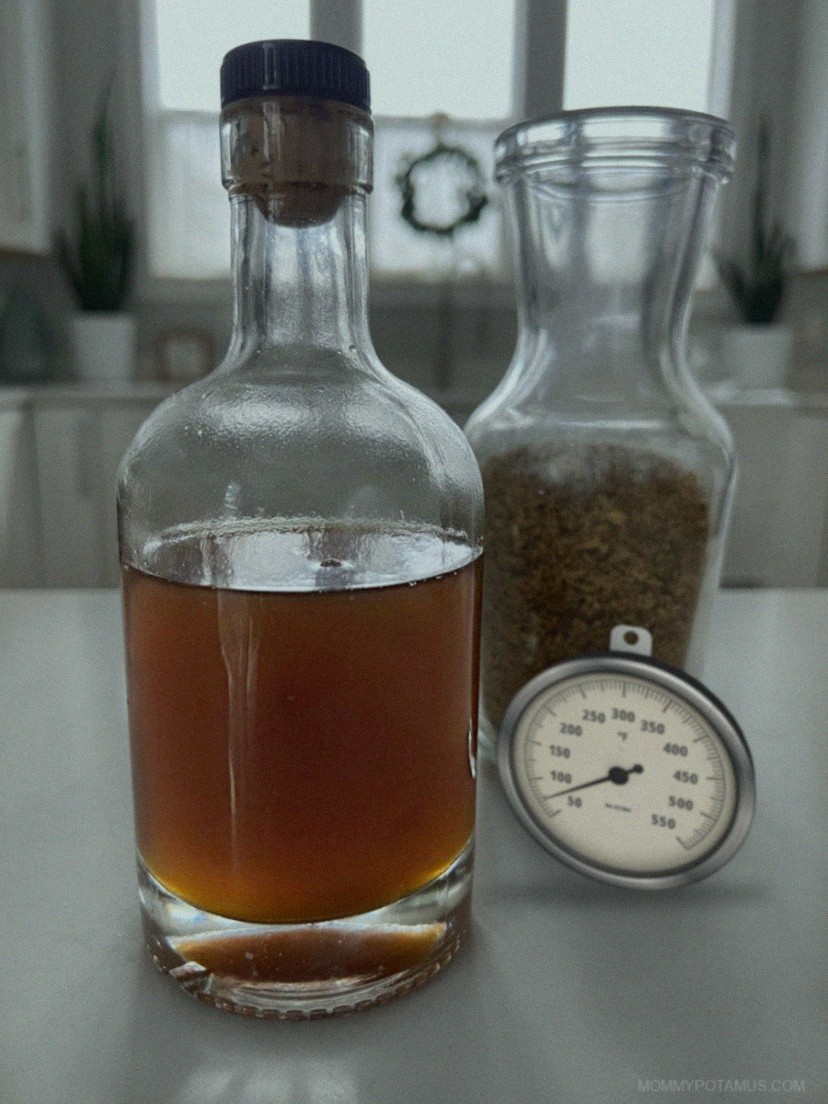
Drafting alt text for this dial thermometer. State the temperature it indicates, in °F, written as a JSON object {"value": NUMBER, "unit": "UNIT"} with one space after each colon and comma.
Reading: {"value": 75, "unit": "°F"}
